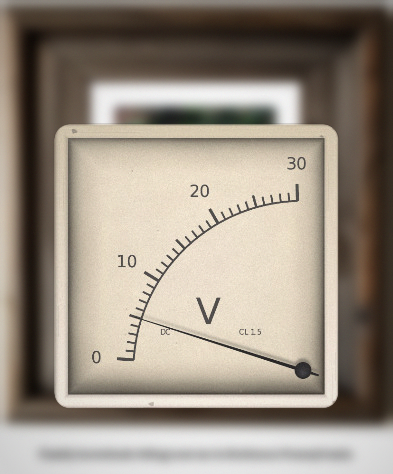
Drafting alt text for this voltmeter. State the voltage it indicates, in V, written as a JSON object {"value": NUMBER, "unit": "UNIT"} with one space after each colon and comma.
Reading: {"value": 5, "unit": "V"}
